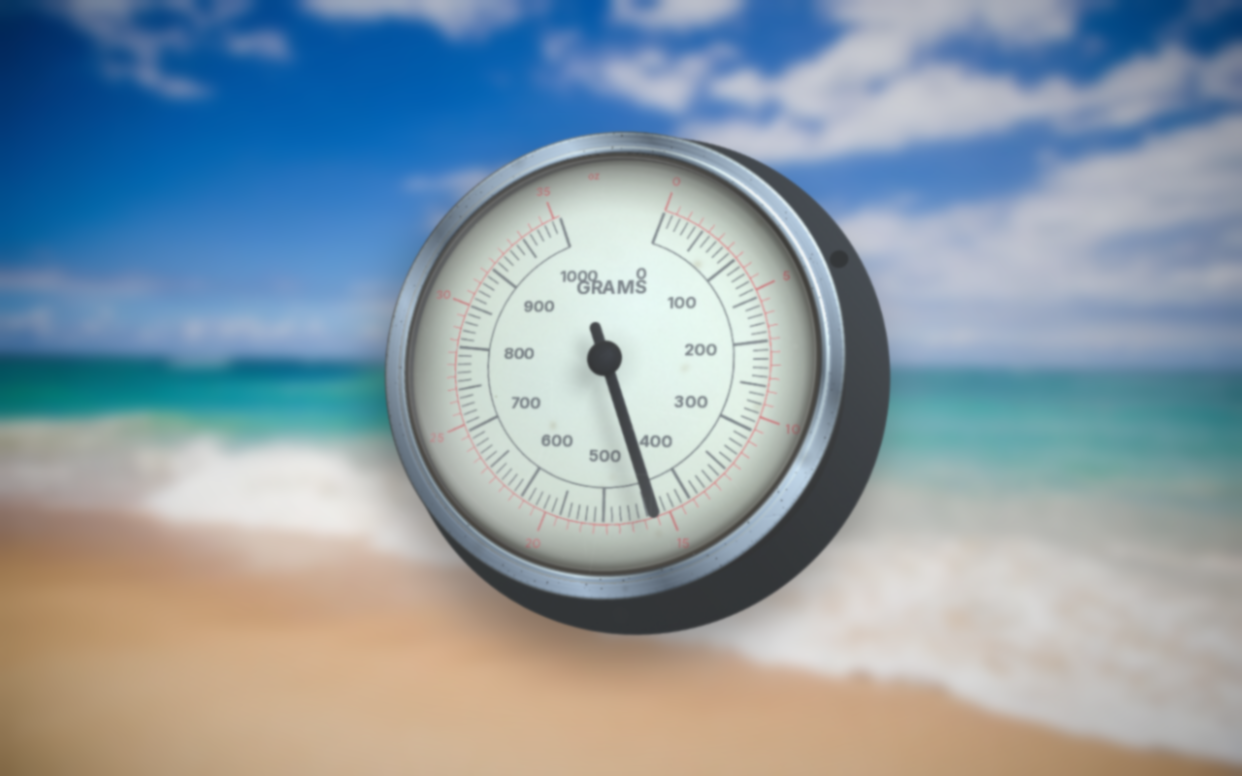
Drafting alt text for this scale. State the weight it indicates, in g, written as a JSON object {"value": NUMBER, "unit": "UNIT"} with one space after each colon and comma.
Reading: {"value": 440, "unit": "g"}
